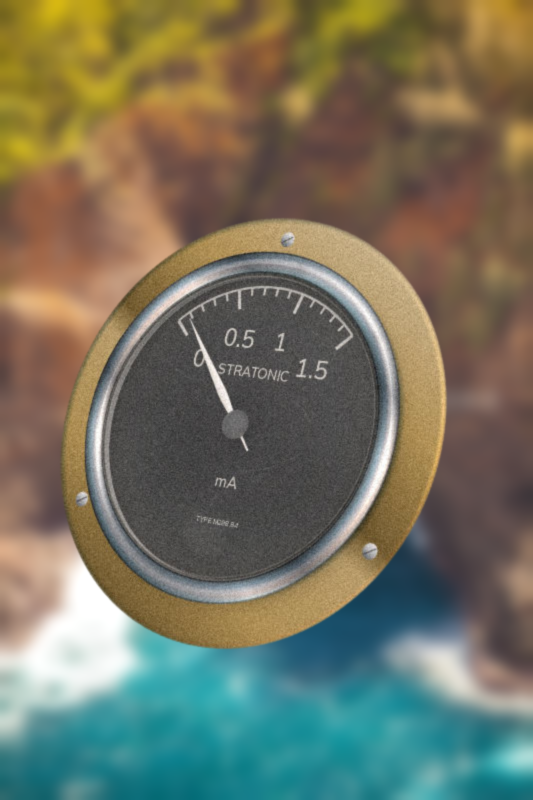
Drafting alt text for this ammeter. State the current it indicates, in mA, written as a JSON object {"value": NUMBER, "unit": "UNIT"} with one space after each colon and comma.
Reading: {"value": 0.1, "unit": "mA"}
